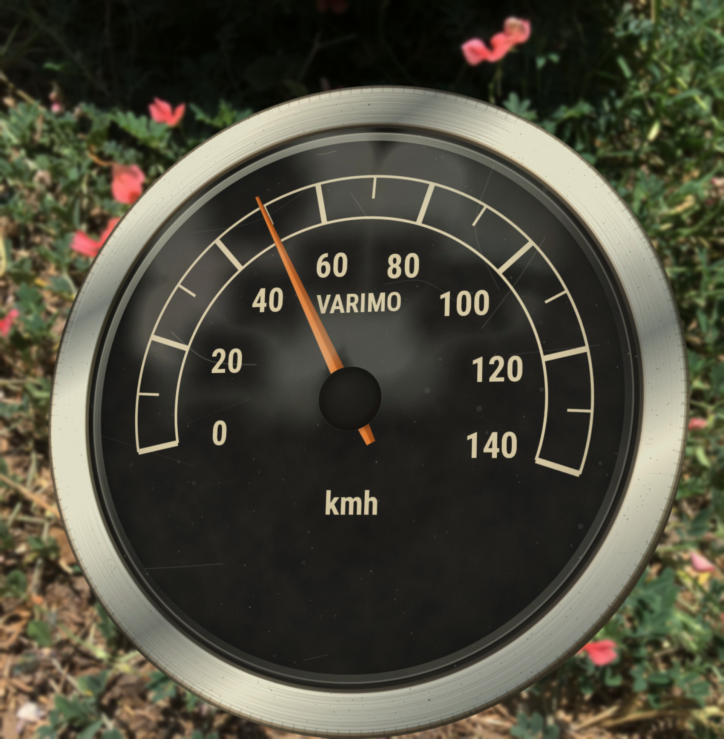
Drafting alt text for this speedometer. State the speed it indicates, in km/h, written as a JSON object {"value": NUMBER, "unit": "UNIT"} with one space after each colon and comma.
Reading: {"value": 50, "unit": "km/h"}
